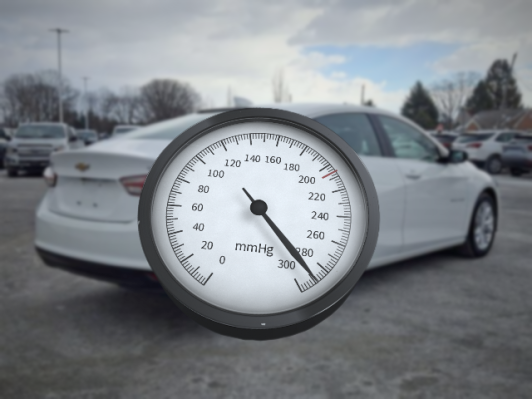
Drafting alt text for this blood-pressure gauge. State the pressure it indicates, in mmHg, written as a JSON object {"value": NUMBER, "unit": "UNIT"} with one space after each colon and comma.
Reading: {"value": 290, "unit": "mmHg"}
